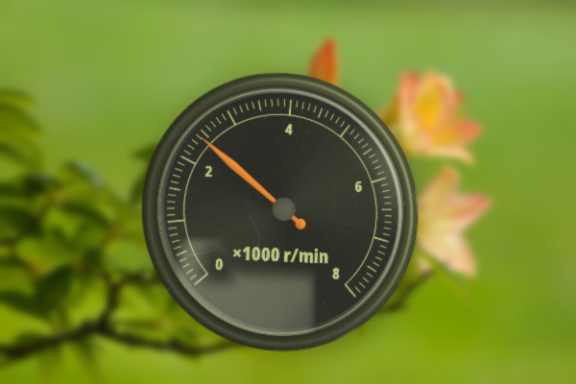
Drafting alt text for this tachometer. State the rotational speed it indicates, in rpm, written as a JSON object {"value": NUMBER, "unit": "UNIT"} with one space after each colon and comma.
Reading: {"value": 2400, "unit": "rpm"}
